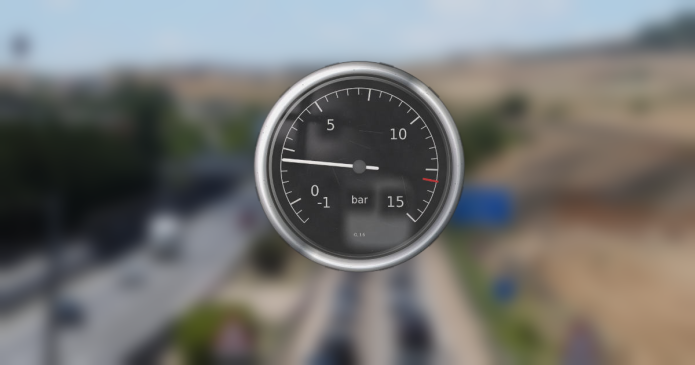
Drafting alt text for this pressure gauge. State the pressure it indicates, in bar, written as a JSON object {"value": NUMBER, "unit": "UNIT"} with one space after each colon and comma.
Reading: {"value": 2, "unit": "bar"}
